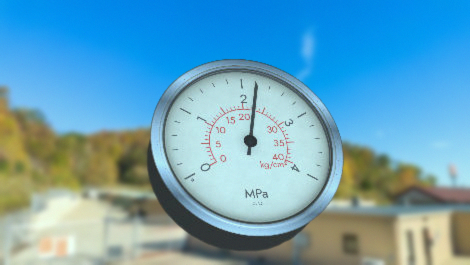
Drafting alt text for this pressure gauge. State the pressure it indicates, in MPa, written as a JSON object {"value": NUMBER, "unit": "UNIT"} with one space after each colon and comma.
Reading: {"value": 2.2, "unit": "MPa"}
